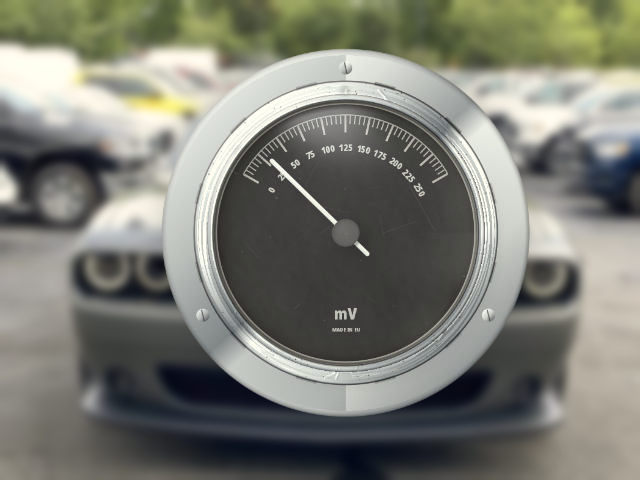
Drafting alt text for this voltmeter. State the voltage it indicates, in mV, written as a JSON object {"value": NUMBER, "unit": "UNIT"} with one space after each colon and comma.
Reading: {"value": 30, "unit": "mV"}
